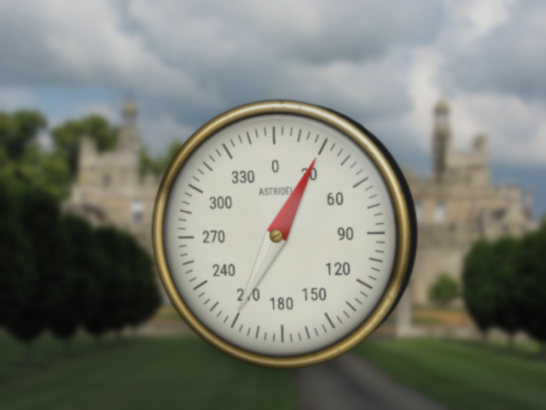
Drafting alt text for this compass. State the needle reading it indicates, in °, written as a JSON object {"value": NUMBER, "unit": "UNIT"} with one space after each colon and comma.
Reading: {"value": 30, "unit": "°"}
